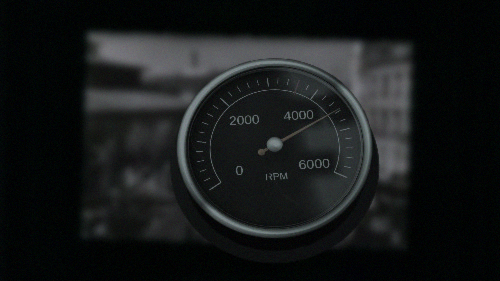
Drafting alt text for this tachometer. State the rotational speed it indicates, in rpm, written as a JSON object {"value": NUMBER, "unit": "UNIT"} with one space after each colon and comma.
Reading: {"value": 4600, "unit": "rpm"}
